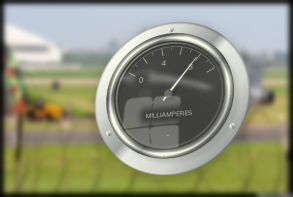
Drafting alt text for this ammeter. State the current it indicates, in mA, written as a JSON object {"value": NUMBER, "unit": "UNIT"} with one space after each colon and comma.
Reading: {"value": 8, "unit": "mA"}
